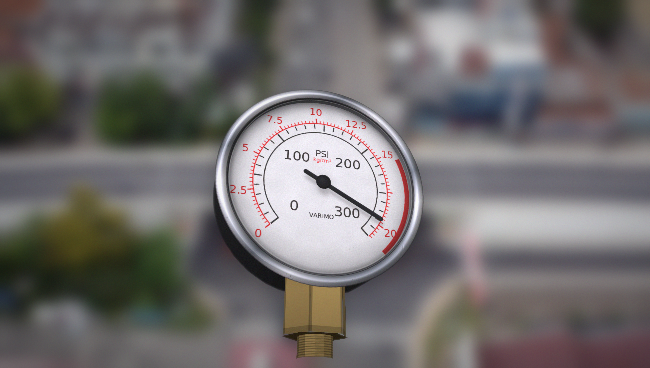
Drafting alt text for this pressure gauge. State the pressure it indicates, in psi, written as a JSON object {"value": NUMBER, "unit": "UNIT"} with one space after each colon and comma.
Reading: {"value": 280, "unit": "psi"}
